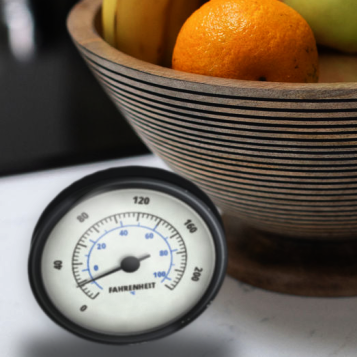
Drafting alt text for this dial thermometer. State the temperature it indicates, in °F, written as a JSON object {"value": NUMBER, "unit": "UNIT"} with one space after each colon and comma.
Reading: {"value": 20, "unit": "°F"}
